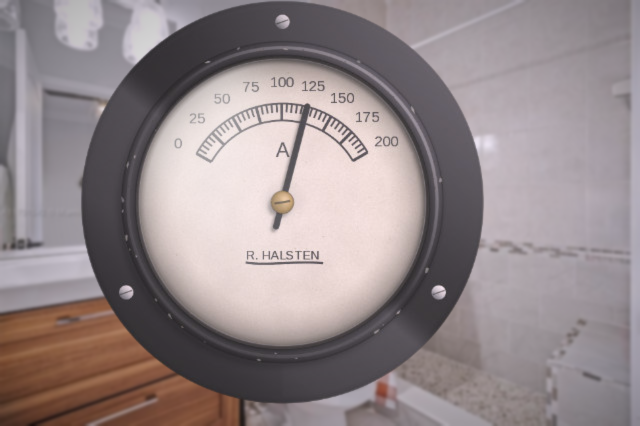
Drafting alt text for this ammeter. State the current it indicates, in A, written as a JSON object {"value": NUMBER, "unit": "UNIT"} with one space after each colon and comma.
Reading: {"value": 125, "unit": "A"}
